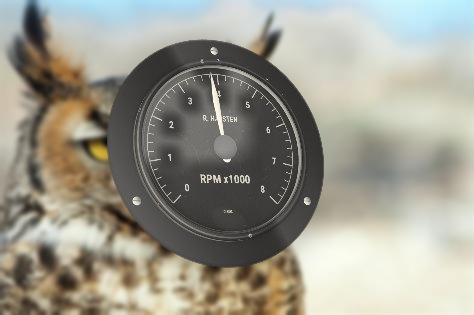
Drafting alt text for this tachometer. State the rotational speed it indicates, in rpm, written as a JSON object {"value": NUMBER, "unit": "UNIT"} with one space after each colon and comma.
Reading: {"value": 3800, "unit": "rpm"}
